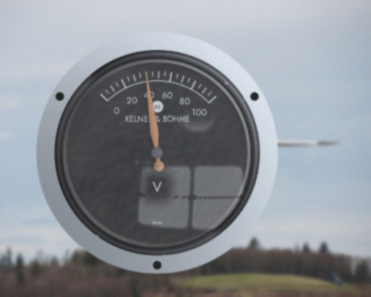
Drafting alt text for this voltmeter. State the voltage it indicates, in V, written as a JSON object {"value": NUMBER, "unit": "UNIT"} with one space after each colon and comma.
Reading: {"value": 40, "unit": "V"}
